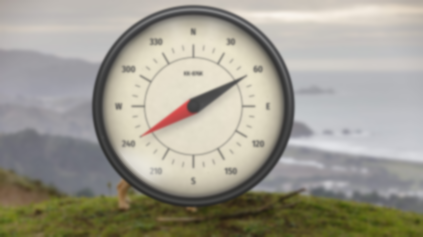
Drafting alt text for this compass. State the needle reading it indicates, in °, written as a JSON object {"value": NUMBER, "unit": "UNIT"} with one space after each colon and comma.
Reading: {"value": 240, "unit": "°"}
